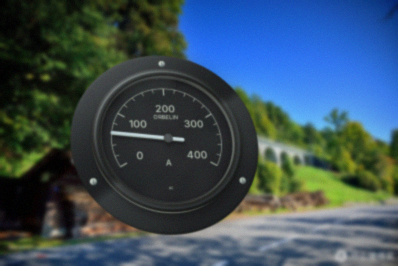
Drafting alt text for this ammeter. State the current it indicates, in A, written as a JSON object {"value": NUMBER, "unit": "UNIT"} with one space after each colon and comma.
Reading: {"value": 60, "unit": "A"}
